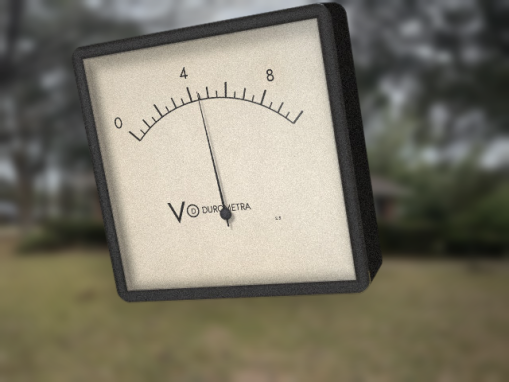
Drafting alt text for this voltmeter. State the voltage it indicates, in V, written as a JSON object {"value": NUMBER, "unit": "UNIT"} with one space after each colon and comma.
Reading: {"value": 4.5, "unit": "V"}
